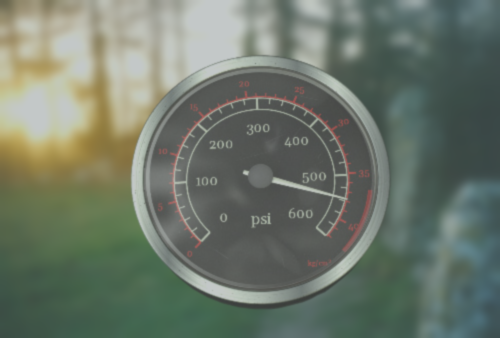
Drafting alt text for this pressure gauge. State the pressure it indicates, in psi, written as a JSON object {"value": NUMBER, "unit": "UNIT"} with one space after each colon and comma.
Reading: {"value": 540, "unit": "psi"}
